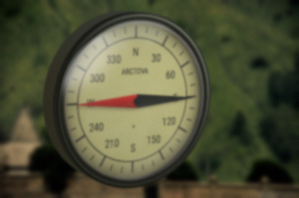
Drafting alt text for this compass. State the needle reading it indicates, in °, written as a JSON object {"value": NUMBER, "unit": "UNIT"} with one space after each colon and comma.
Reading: {"value": 270, "unit": "°"}
